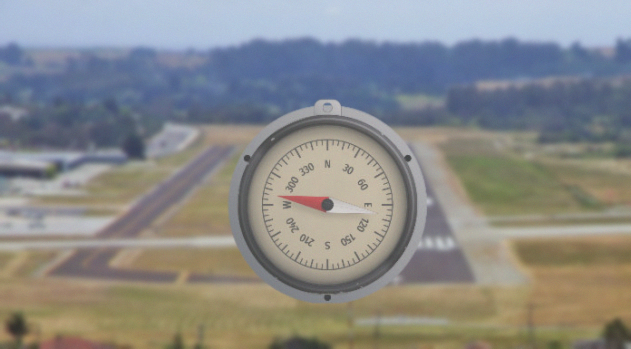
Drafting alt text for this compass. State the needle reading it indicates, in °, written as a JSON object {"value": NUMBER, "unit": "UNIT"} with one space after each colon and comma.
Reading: {"value": 280, "unit": "°"}
